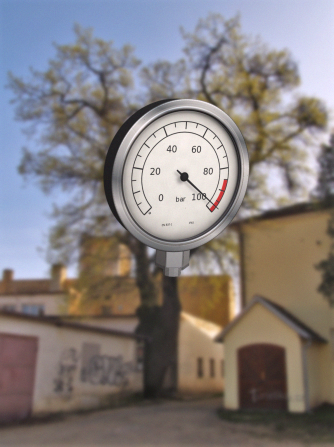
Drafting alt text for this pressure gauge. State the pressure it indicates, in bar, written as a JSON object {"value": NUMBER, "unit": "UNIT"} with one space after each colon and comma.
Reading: {"value": 97.5, "unit": "bar"}
